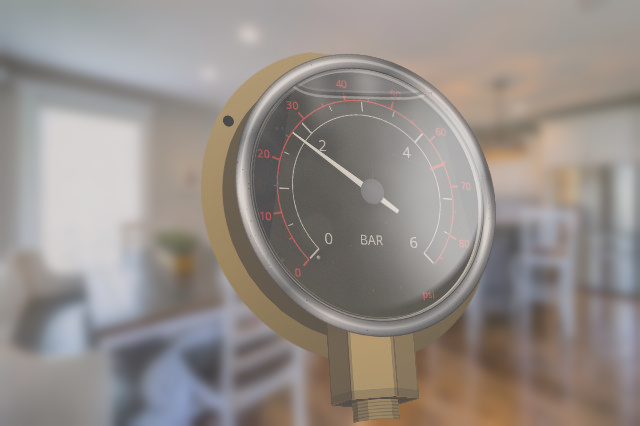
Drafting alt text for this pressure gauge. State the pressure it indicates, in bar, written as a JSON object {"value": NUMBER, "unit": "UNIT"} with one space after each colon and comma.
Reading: {"value": 1.75, "unit": "bar"}
